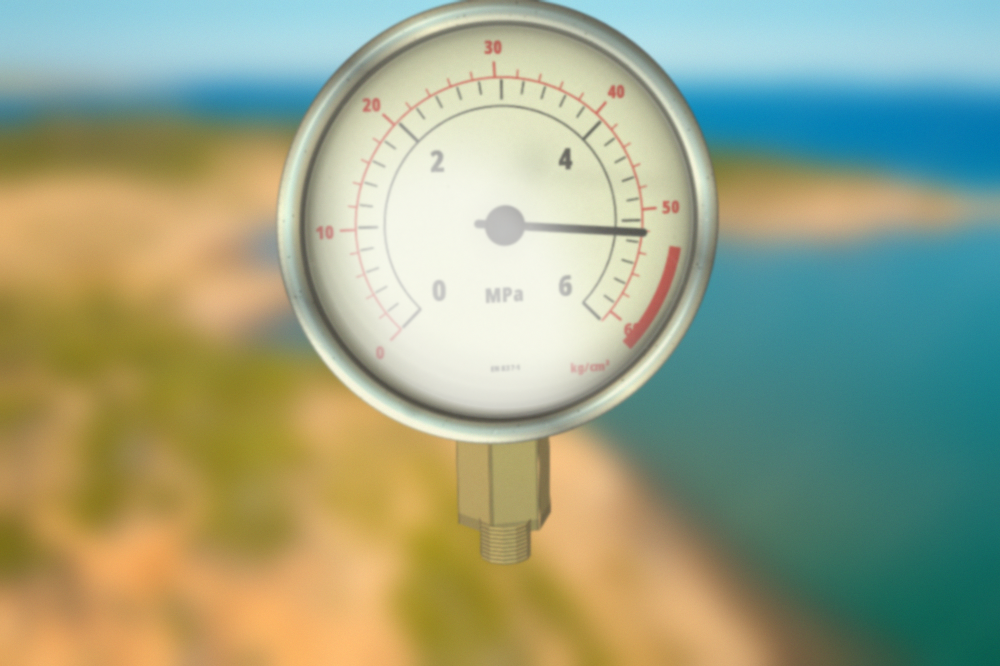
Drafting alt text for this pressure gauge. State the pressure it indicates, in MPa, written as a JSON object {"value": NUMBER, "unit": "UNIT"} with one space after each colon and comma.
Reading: {"value": 5.1, "unit": "MPa"}
